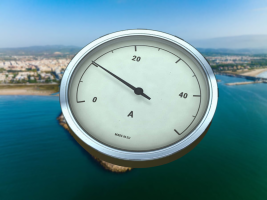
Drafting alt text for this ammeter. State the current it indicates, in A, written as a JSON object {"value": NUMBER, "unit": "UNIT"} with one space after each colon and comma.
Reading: {"value": 10, "unit": "A"}
